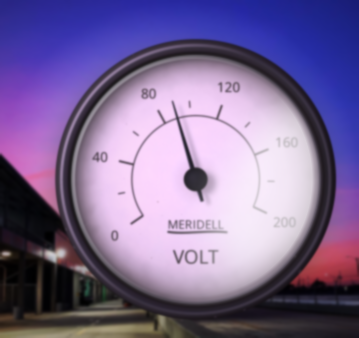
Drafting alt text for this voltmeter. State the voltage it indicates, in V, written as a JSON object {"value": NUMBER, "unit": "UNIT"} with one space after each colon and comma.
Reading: {"value": 90, "unit": "V"}
